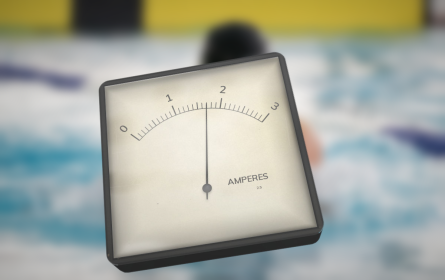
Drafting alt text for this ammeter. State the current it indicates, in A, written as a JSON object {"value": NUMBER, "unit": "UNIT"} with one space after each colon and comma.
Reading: {"value": 1.7, "unit": "A"}
